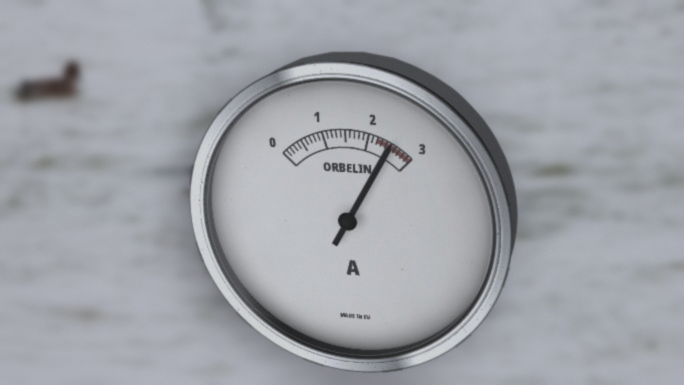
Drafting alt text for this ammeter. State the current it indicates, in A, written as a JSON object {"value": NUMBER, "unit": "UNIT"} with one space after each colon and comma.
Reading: {"value": 2.5, "unit": "A"}
